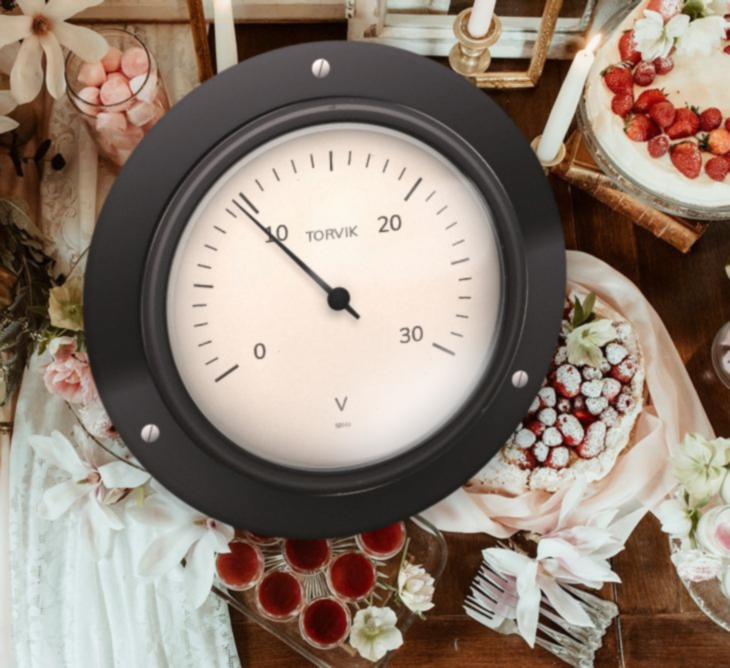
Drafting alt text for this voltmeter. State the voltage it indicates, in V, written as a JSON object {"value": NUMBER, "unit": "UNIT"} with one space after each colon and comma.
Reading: {"value": 9.5, "unit": "V"}
